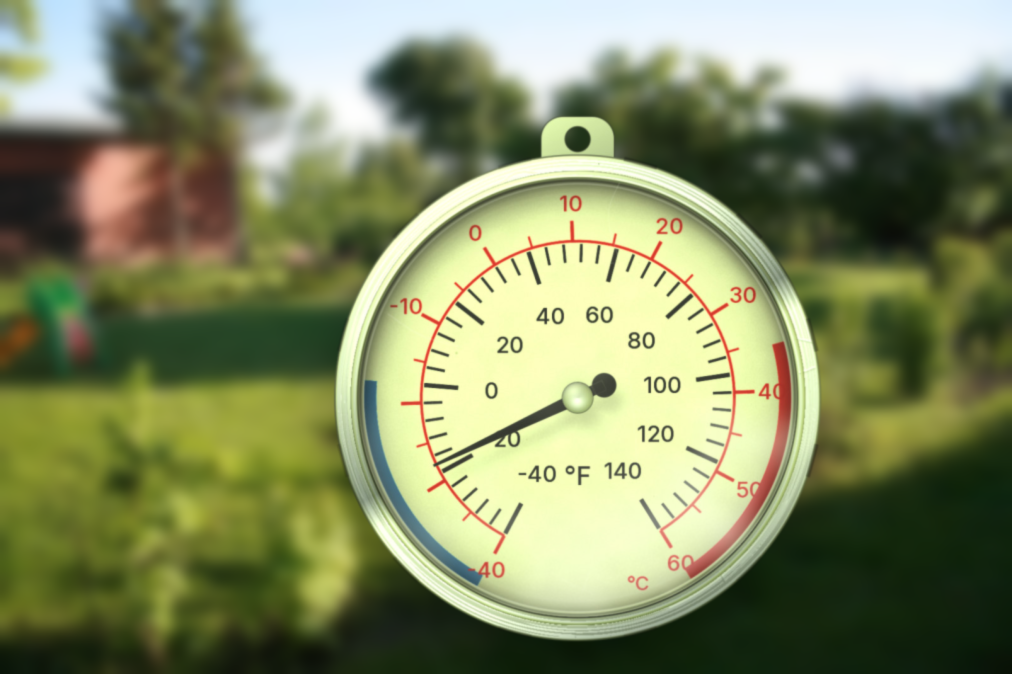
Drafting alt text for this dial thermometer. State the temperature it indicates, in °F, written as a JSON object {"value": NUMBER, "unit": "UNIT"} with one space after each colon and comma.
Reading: {"value": -18, "unit": "°F"}
